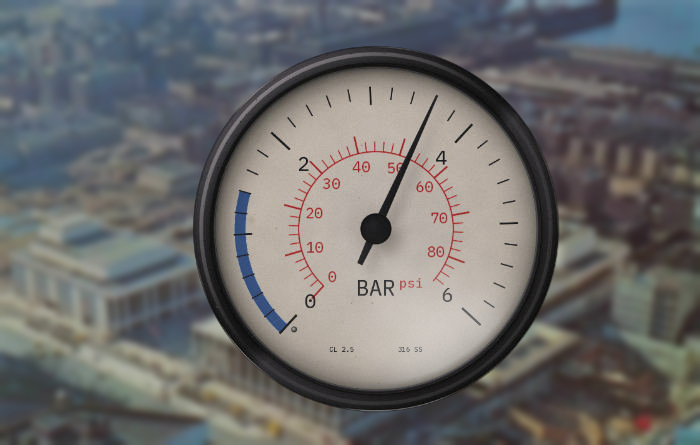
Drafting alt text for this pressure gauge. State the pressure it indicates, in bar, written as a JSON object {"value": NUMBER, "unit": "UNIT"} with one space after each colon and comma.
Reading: {"value": 3.6, "unit": "bar"}
